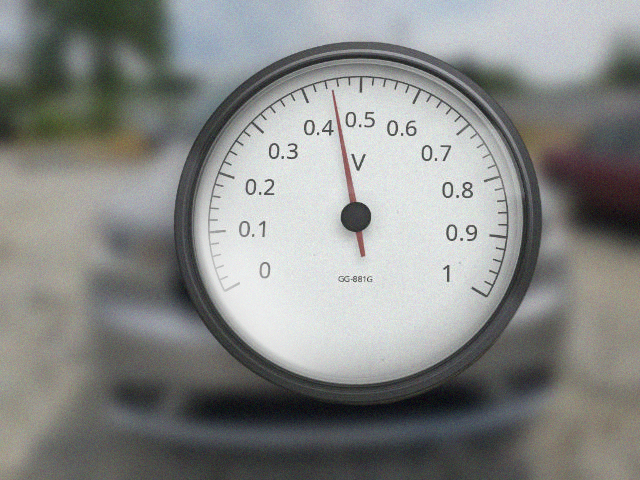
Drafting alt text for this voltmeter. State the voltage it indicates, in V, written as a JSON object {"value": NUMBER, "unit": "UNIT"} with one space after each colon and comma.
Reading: {"value": 0.45, "unit": "V"}
